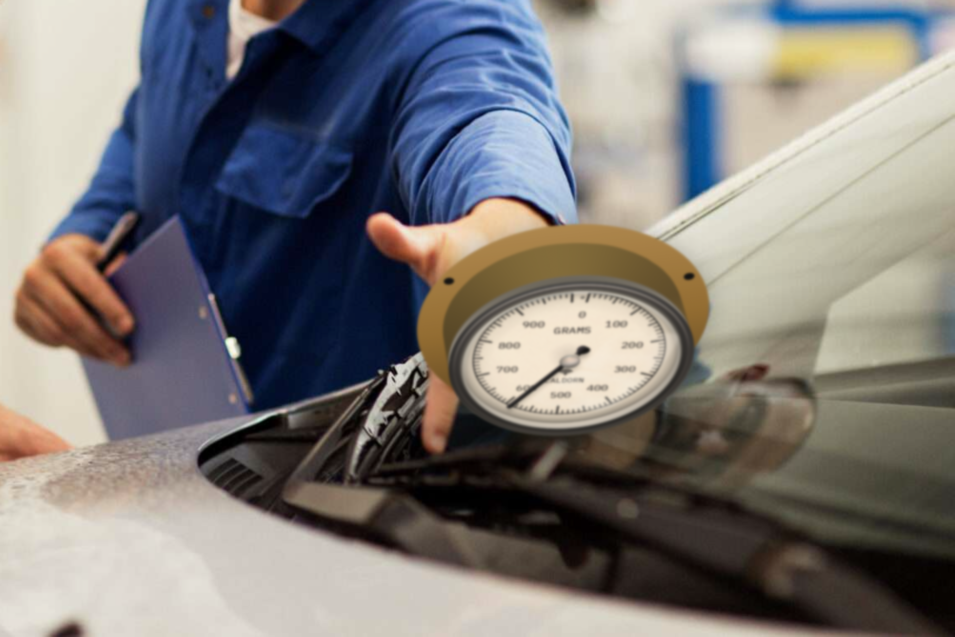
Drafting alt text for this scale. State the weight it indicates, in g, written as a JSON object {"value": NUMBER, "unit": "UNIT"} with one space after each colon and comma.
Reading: {"value": 600, "unit": "g"}
